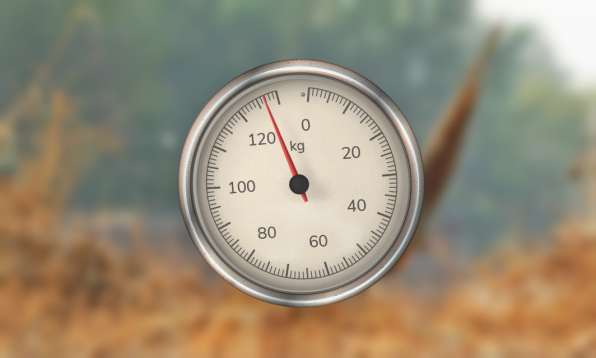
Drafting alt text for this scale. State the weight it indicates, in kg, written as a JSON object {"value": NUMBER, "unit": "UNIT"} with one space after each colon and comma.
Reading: {"value": 127, "unit": "kg"}
